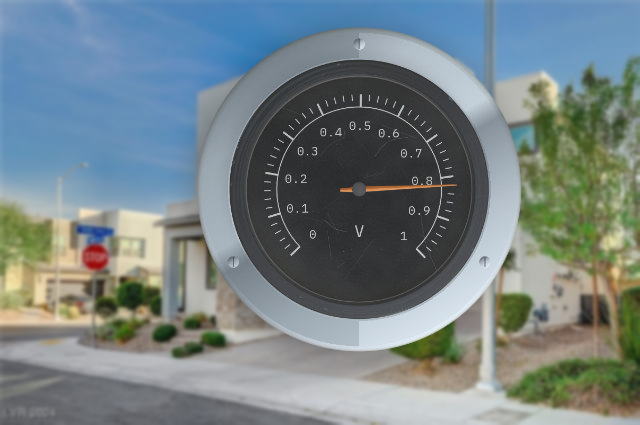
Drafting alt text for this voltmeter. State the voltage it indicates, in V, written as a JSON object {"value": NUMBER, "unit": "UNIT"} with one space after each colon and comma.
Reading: {"value": 0.82, "unit": "V"}
